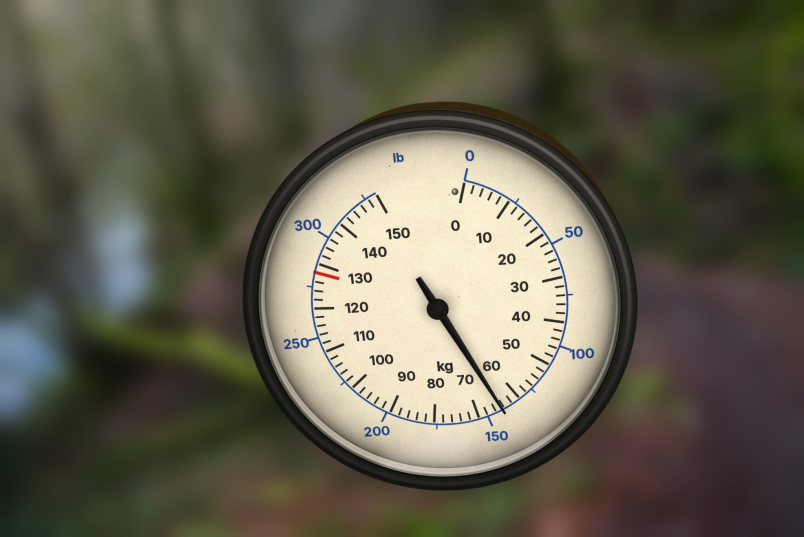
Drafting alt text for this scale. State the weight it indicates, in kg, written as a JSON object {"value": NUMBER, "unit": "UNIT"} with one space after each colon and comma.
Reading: {"value": 64, "unit": "kg"}
